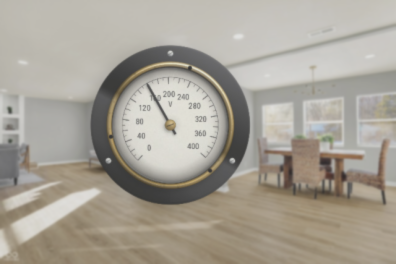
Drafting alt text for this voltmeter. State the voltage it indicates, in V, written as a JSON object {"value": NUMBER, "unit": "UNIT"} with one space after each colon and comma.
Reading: {"value": 160, "unit": "V"}
